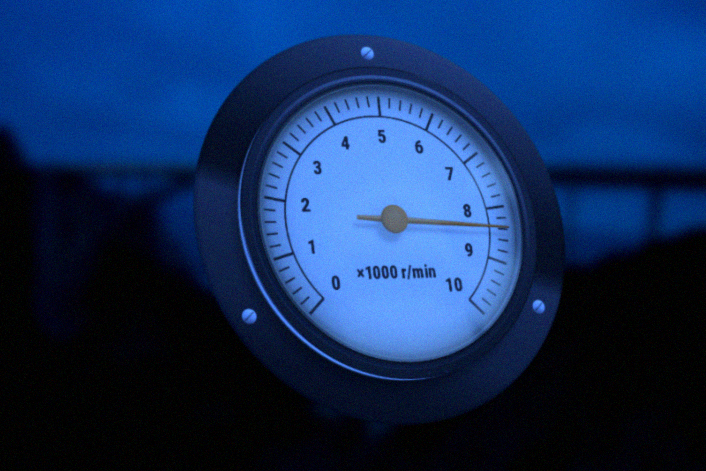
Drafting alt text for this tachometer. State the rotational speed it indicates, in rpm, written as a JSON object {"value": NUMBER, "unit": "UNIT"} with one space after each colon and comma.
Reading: {"value": 8400, "unit": "rpm"}
